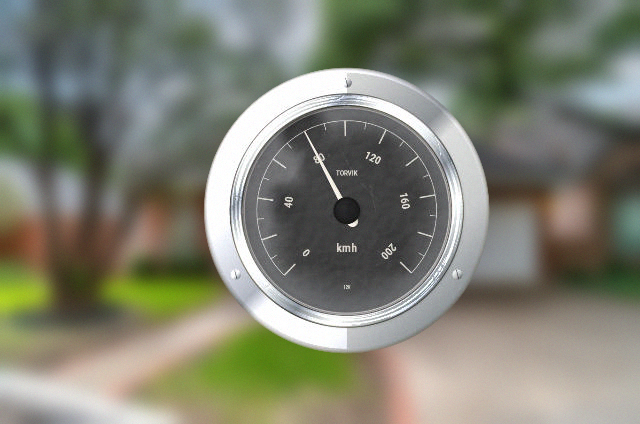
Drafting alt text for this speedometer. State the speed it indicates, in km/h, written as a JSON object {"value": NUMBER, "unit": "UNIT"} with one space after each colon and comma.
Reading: {"value": 80, "unit": "km/h"}
